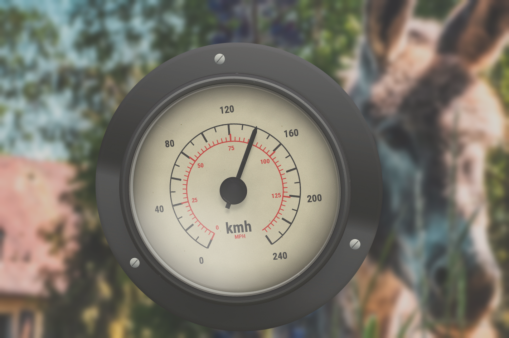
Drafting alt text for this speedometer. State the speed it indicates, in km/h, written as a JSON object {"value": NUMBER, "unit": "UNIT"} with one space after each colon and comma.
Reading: {"value": 140, "unit": "km/h"}
